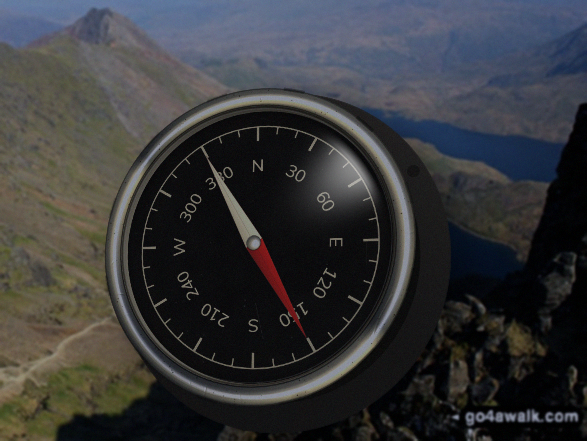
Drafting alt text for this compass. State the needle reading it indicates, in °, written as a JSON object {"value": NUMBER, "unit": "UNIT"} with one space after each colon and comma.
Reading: {"value": 150, "unit": "°"}
